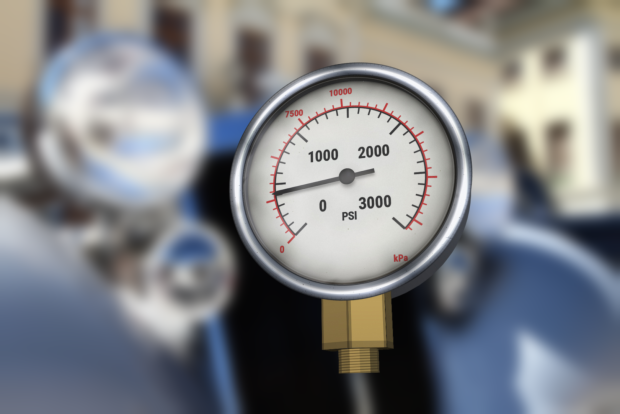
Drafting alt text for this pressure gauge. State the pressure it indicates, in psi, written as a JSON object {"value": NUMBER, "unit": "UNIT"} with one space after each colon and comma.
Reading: {"value": 400, "unit": "psi"}
